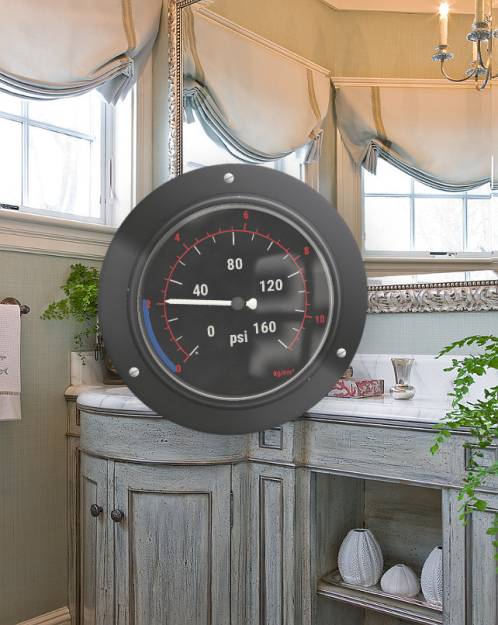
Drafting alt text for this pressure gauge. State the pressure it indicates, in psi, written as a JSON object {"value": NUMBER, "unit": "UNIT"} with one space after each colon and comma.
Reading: {"value": 30, "unit": "psi"}
